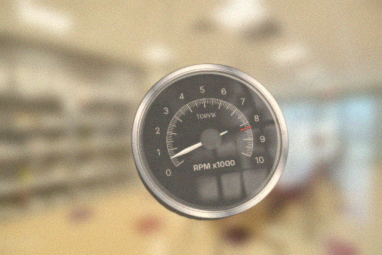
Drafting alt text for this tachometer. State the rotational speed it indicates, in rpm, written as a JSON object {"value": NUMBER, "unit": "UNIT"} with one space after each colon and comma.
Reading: {"value": 500, "unit": "rpm"}
